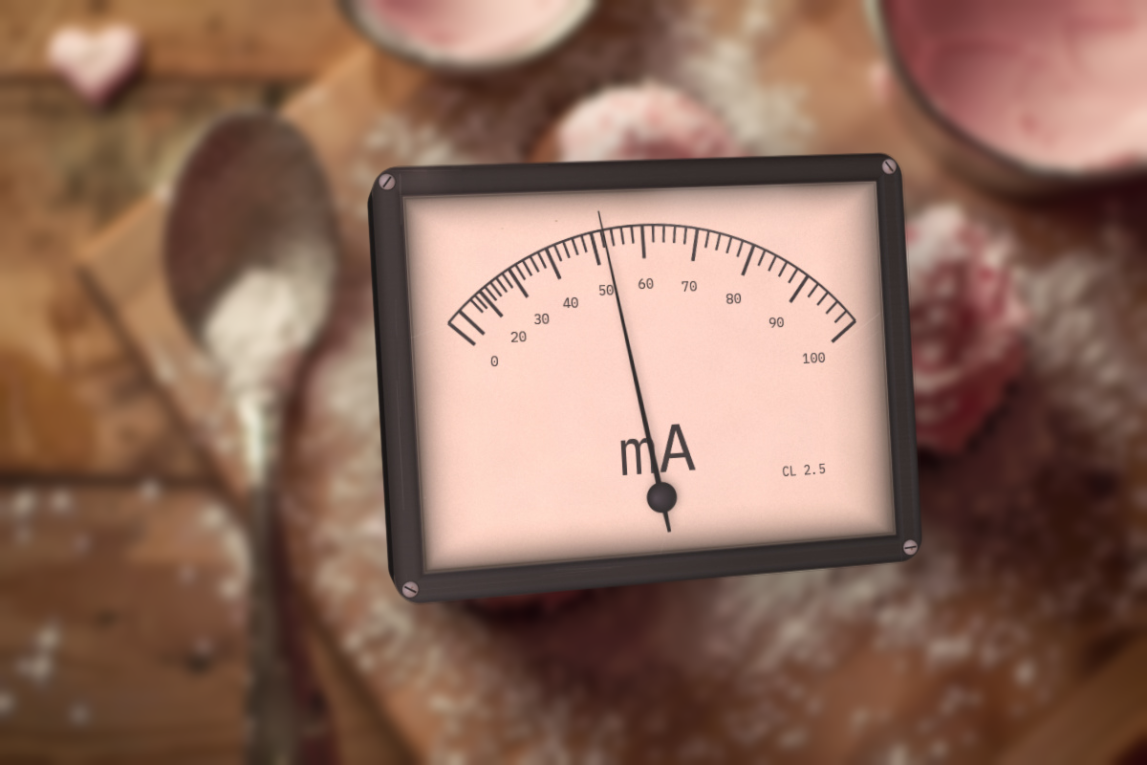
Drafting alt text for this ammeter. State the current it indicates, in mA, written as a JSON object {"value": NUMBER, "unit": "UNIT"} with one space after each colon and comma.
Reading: {"value": 52, "unit": "mA"}
